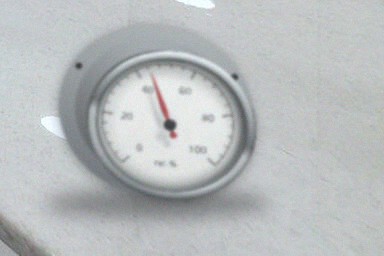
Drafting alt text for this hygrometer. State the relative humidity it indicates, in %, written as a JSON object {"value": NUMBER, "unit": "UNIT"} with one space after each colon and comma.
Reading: {"value": 44, "unit": "%"}
